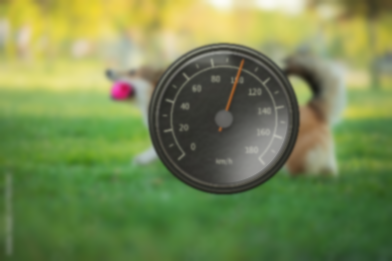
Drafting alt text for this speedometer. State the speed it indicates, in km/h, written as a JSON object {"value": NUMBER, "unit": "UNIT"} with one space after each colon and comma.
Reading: {"value": 100, "unit": "km/h"}
